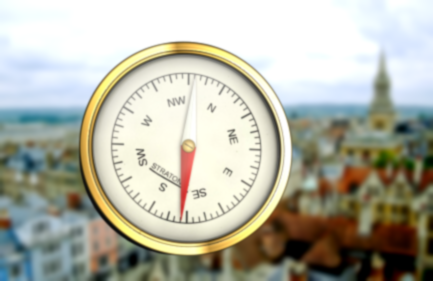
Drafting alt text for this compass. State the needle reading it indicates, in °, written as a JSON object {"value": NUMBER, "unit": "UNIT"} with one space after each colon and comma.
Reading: {"value": 155, "unit": "°"}
